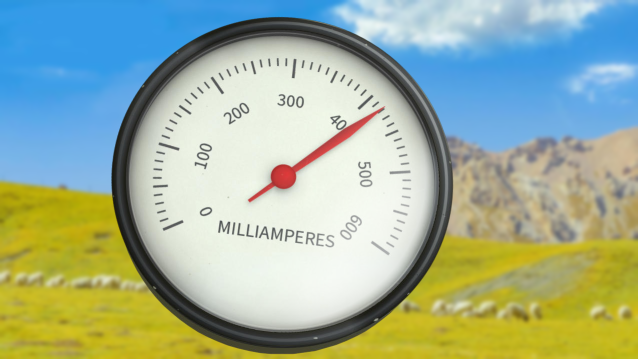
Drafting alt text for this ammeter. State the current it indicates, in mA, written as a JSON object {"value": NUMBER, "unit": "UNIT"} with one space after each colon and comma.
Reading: {"value": 420, "unit": "mA"}
